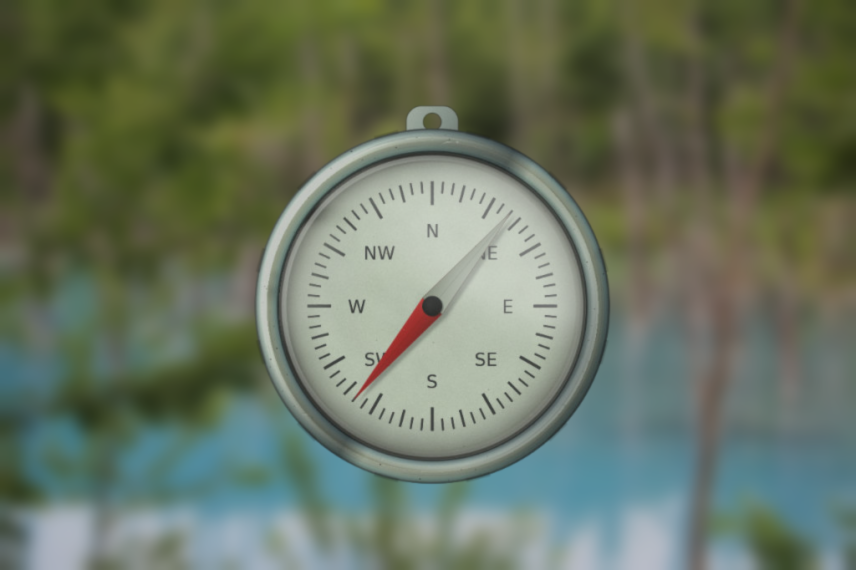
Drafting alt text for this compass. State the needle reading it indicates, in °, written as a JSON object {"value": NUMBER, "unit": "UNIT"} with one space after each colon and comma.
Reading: {"value": 220, "unit": "°"}
